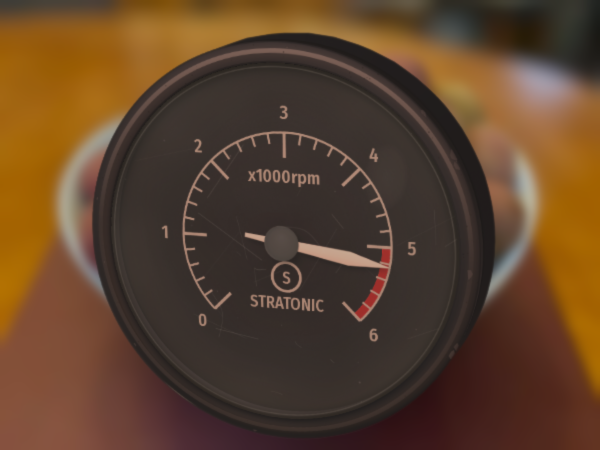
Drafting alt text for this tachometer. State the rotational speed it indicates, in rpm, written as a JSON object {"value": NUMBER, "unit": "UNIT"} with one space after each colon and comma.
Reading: {"value": 5200, "unit": "rpm"}
